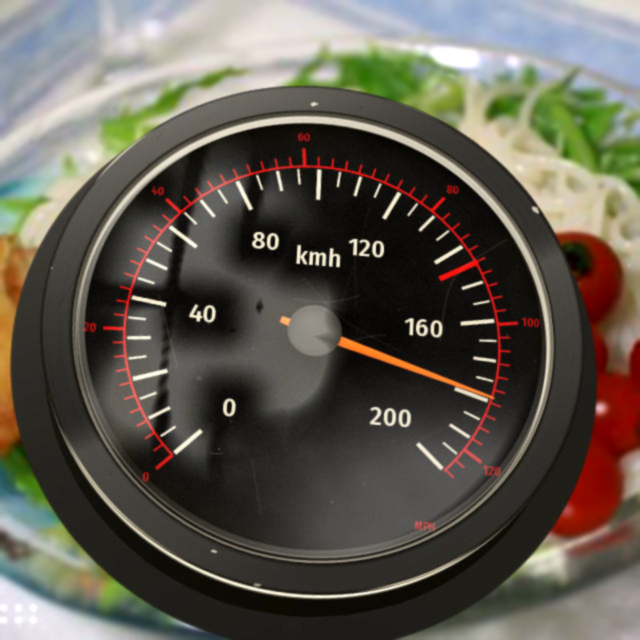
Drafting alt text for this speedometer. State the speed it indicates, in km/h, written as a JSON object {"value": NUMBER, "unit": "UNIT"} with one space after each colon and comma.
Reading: {"value": 180, "unit": "km/h"}
